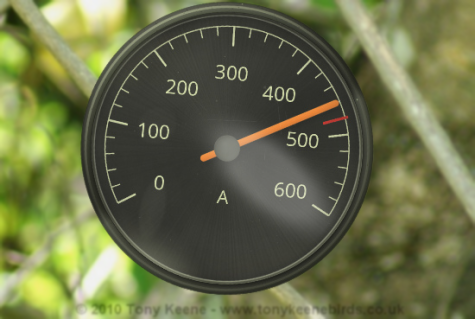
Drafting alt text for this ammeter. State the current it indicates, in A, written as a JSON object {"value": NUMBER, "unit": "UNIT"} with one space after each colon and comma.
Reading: {"value": 460, "unit": "A"}
